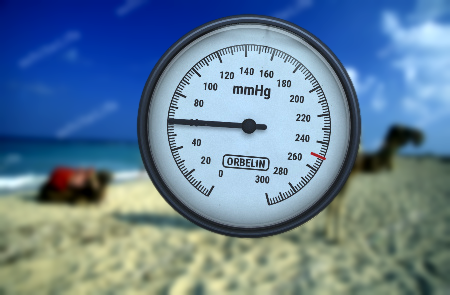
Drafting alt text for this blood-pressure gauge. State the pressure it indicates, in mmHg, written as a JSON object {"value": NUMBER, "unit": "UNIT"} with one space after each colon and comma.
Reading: {"value": 60, "unit": "mmHg"}
